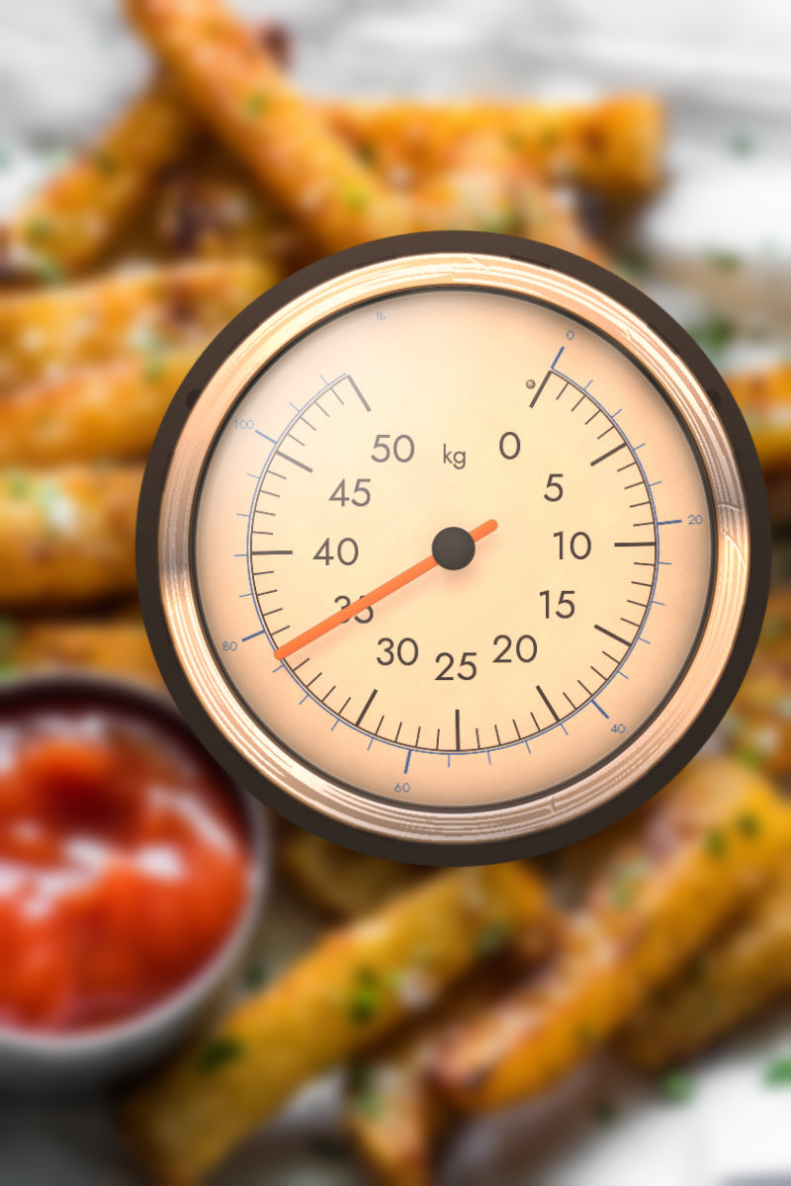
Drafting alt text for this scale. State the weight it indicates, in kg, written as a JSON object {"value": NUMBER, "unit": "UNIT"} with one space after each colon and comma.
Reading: {"value": 35, "unit": "kg"}
